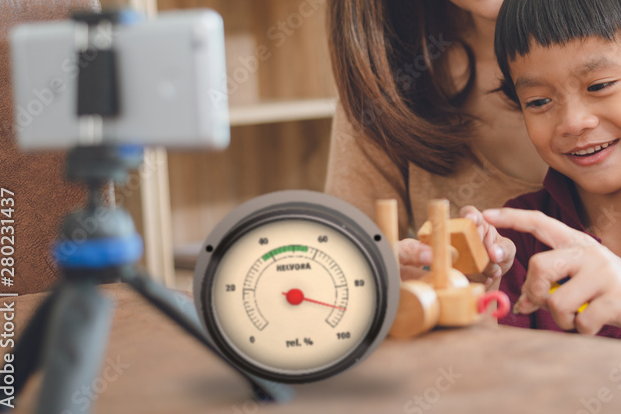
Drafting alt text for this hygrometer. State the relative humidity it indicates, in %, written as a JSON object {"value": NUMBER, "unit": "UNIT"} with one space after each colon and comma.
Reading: {"value": 90, "unit": "%"}
